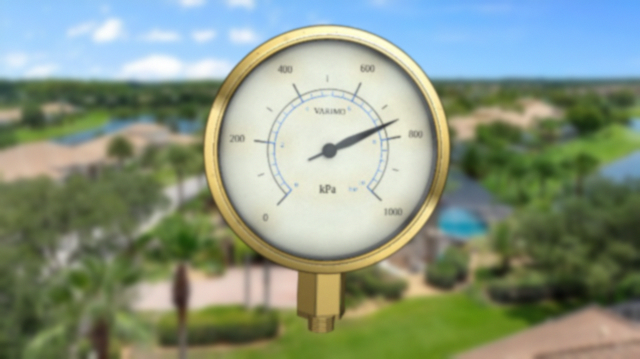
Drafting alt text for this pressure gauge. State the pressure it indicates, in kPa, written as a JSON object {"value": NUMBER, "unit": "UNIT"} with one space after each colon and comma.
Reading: {"value": 750, "unit": "kPa"}
